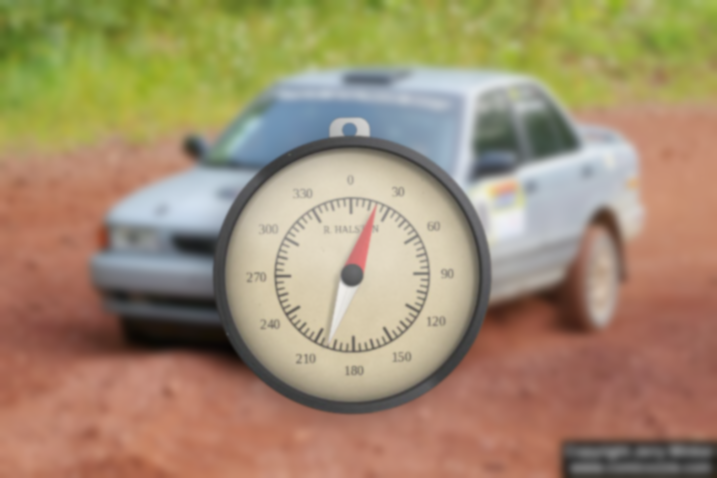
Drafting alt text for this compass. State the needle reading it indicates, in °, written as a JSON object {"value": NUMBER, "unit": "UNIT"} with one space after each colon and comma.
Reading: {"value": 20, "unit": "°"}
